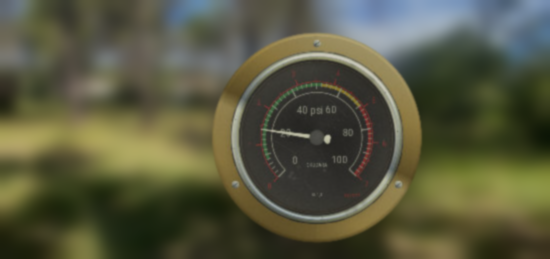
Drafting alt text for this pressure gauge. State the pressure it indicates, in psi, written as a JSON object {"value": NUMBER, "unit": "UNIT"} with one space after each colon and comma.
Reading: {"value": 20, "unit": "psi"}
